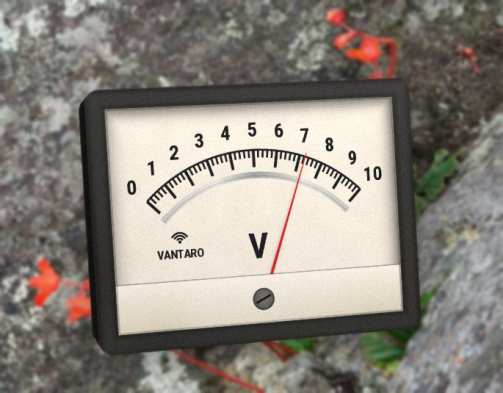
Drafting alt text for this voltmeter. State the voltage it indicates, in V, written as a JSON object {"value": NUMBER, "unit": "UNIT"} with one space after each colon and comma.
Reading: {"value": 7.2, "unit": "V"}
